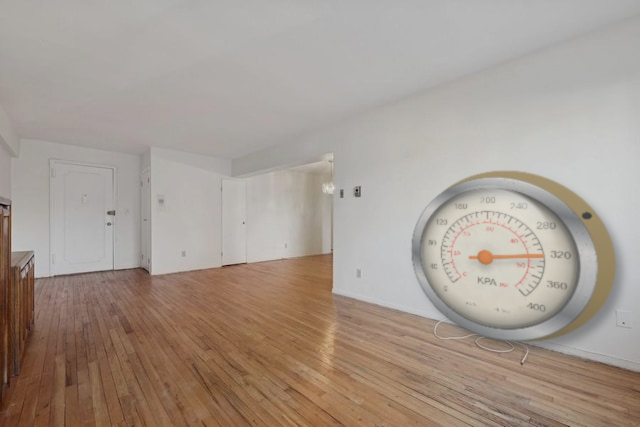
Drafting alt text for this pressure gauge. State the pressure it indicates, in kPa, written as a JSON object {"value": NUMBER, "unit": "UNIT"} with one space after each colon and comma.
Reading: {"value": 320, "unit": "kPa"}
